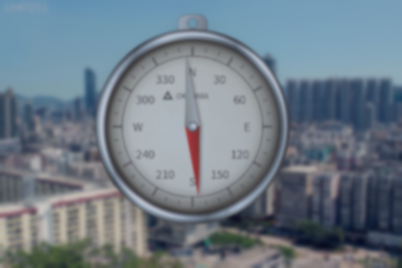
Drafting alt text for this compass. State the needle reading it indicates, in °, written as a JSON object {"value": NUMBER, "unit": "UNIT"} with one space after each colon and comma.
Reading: {"value": 175, "unit": "°"}
